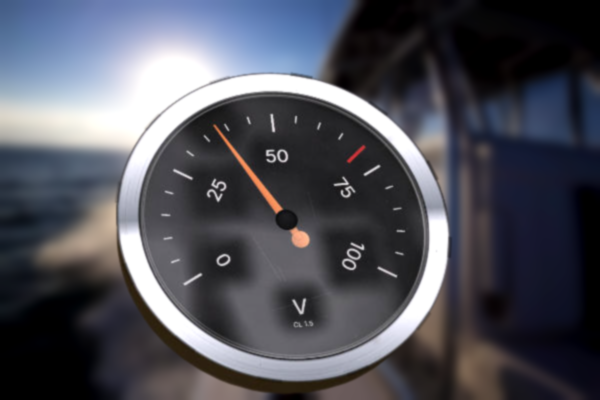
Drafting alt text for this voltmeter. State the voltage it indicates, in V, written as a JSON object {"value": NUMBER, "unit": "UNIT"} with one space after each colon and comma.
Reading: {"value": 37.5, "unit": "V"}
